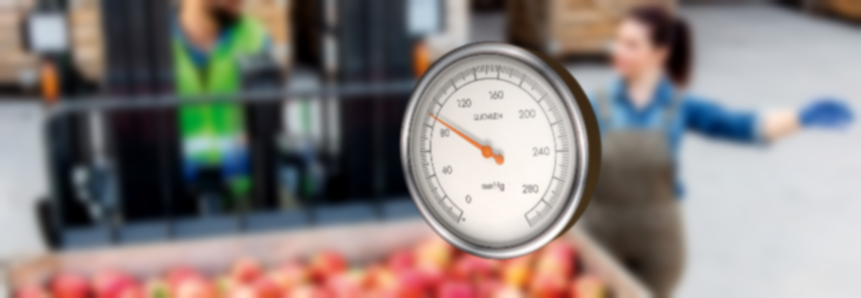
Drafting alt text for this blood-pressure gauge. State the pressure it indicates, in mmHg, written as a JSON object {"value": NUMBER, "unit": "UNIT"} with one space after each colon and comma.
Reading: {"value": 90, "unit": "mmHg"}
